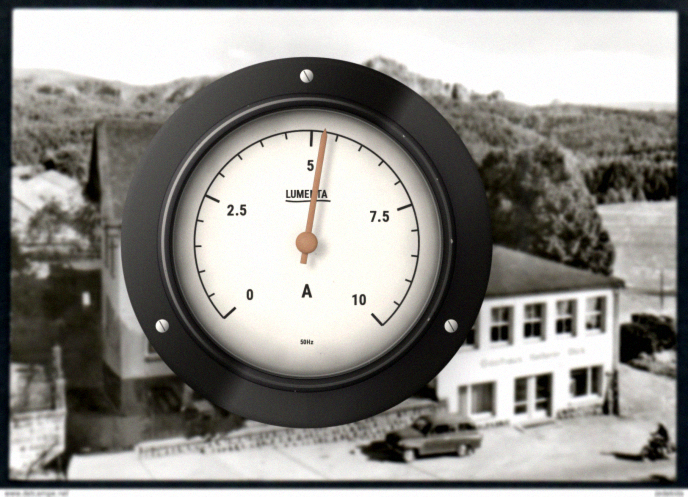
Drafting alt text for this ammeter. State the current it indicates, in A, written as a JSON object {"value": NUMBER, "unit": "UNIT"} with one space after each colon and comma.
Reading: {"value": 5.25, "unit": "A"}
